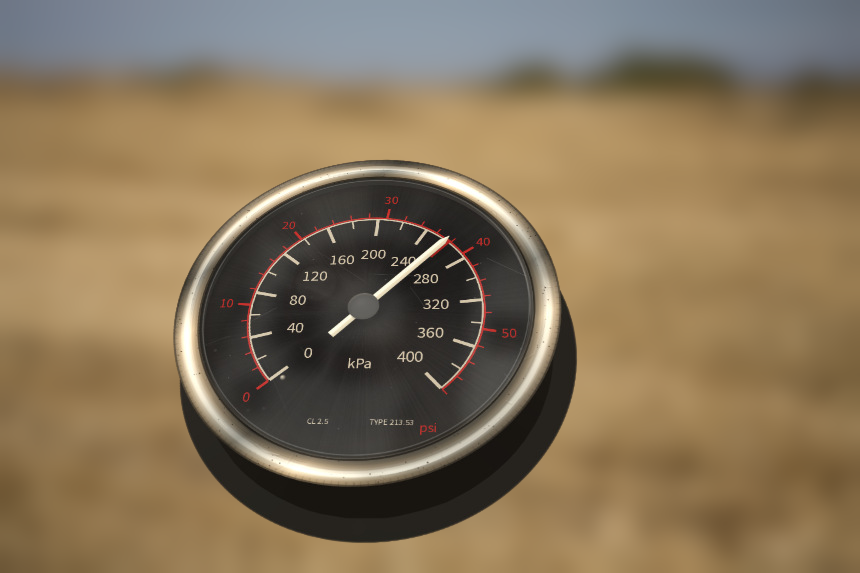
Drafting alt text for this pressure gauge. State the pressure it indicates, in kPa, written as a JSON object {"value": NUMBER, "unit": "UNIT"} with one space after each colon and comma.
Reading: {"value": 260, "unit": "kPa"}
